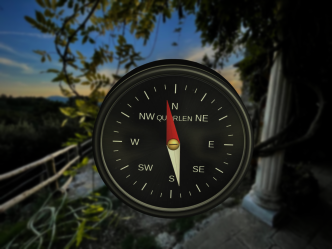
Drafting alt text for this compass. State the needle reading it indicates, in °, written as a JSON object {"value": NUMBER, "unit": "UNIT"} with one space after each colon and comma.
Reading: {"value": 350, "unit": "°"}
